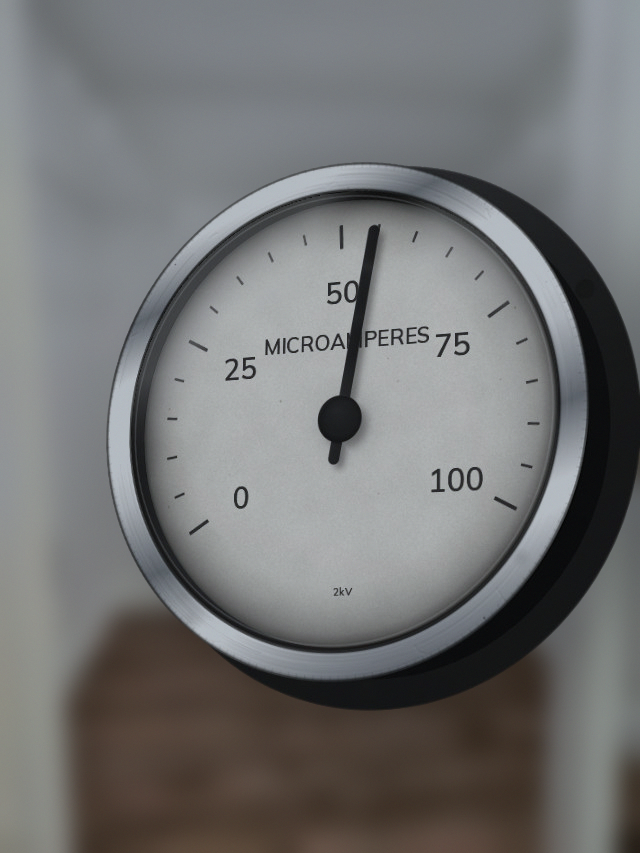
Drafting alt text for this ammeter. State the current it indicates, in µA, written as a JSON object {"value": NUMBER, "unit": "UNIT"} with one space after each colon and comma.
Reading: {"value": 55, "unit": "µA"}
